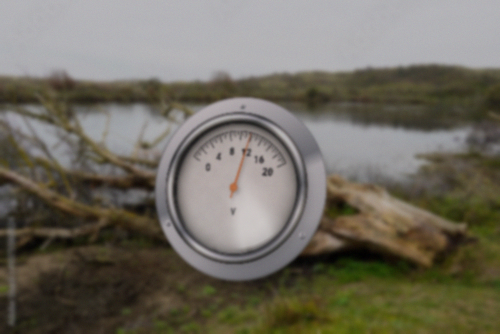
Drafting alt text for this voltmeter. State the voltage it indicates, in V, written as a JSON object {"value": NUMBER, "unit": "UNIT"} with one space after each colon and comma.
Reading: {"value": 12, "unit": "V"}
